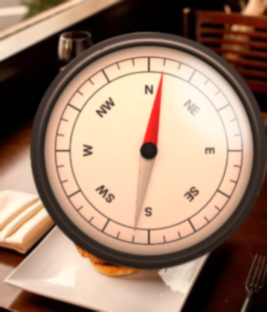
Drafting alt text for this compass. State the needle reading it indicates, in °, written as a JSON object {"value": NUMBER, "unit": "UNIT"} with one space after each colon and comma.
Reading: {"value": 10, "unit": "°"}
